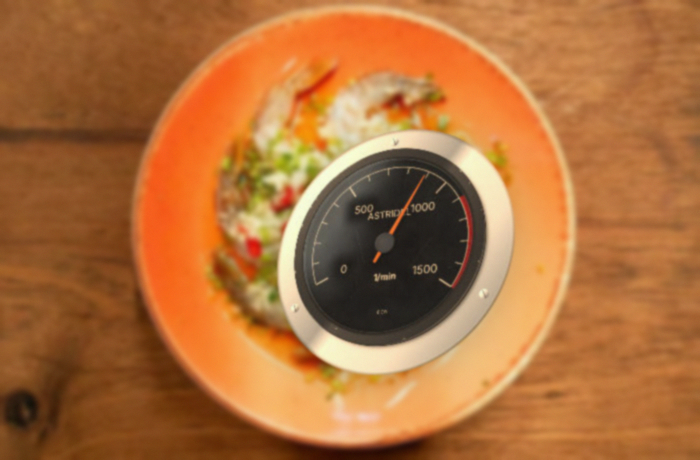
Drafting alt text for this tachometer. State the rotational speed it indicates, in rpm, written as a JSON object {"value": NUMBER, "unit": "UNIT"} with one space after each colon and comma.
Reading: {"value": 900, "unit": "rpm"}
